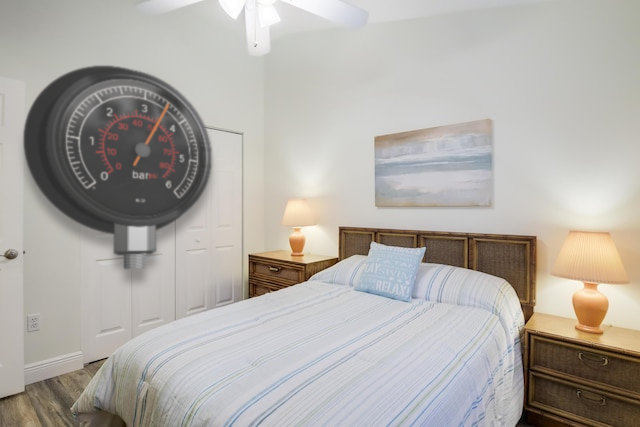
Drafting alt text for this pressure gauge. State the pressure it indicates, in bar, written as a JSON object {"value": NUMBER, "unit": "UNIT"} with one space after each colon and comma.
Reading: {"value": 3.5, "unit": "bar"}
